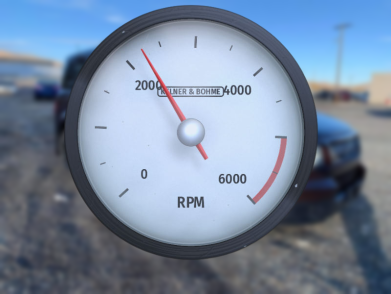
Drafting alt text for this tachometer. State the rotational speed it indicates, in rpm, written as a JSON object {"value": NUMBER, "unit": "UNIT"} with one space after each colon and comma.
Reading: {"value": 2250, "unit": "rpm"}
